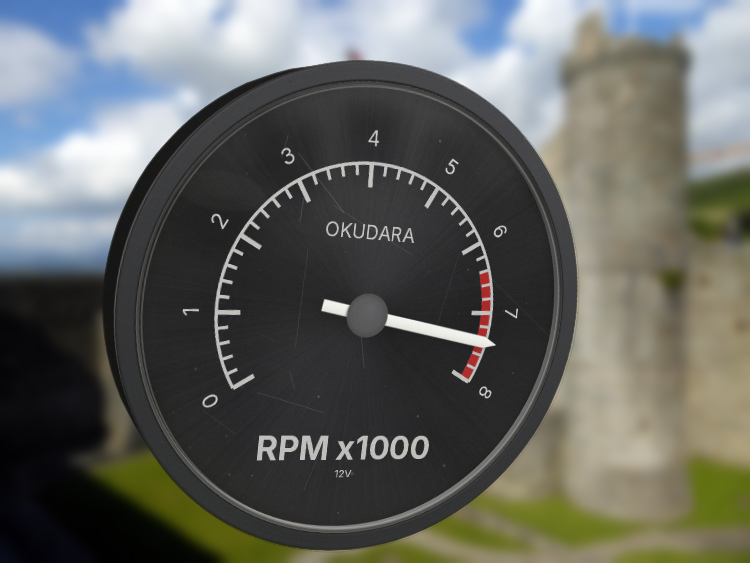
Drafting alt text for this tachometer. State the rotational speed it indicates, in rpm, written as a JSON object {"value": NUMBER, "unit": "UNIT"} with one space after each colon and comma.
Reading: {"value": 7400, "unit": "rpm"}
